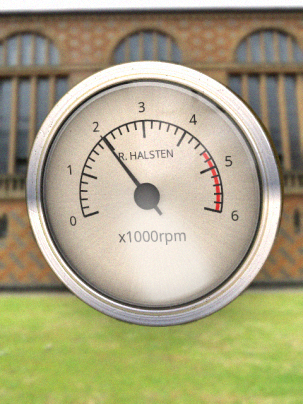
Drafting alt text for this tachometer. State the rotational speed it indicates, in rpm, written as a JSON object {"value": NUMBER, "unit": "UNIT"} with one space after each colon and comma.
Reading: {"value": 2000, "unit": "rpm"}
